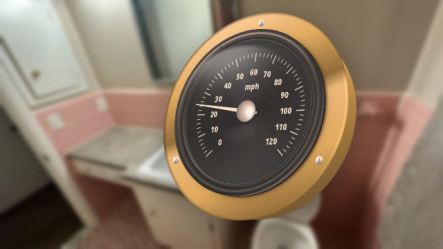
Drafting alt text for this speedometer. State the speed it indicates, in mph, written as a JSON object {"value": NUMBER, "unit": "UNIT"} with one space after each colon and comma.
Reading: {"value": 24, "unit": "mph"}
